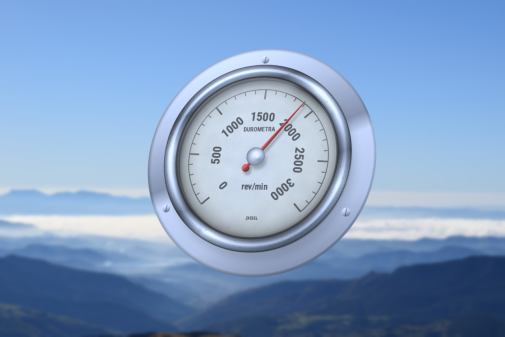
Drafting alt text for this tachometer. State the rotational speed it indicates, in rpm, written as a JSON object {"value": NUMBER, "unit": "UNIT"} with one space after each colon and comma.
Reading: {"value": 1900, "unit": "rpm"}
